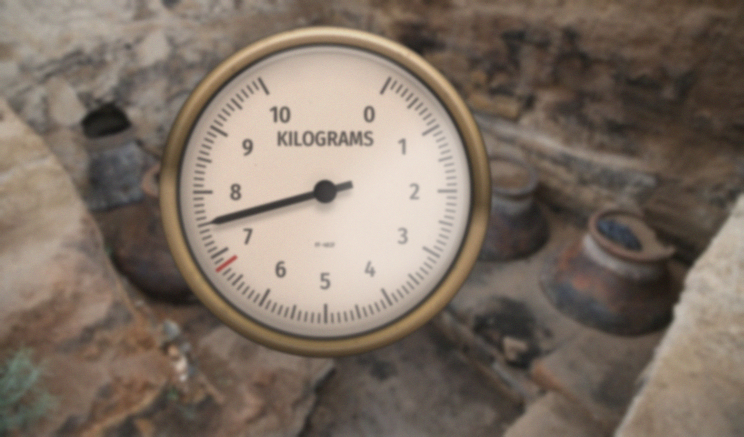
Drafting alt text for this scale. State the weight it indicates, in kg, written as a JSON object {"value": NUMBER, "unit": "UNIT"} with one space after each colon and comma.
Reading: {"value": 7.5, "unit": "kg"}
